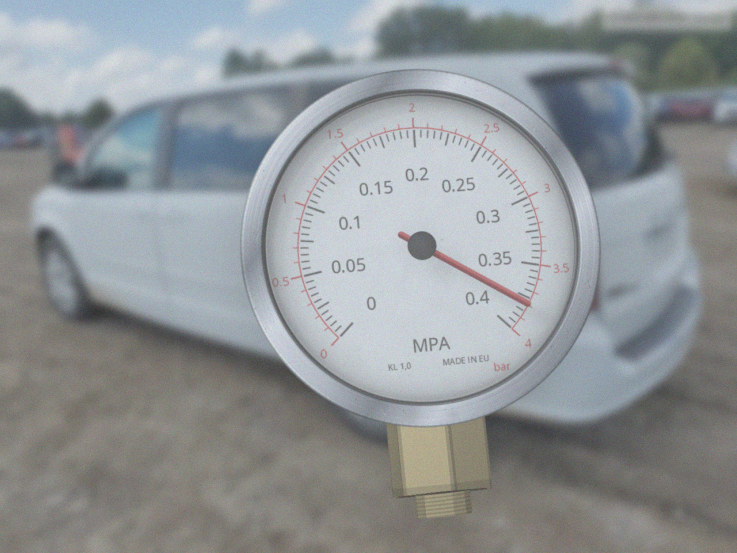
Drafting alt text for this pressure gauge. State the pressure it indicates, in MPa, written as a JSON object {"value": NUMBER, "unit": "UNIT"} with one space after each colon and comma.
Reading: {"value": 0.38, "unit": "MPa"}
